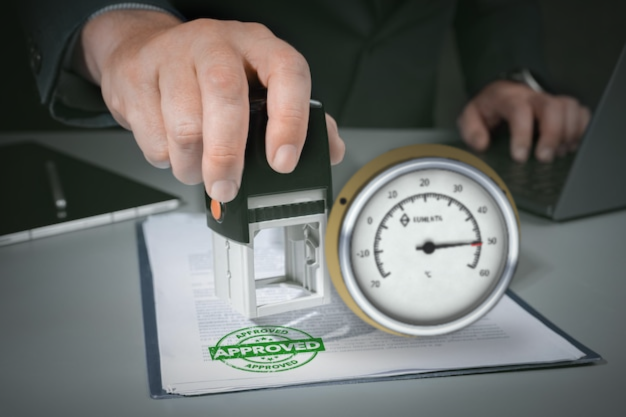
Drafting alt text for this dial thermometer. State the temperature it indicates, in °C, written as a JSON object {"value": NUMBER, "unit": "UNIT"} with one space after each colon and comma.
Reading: {"value": 50, "unit": "°C"}
